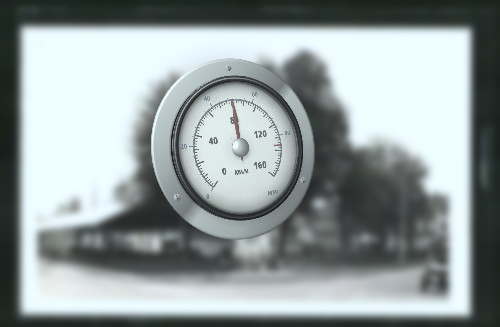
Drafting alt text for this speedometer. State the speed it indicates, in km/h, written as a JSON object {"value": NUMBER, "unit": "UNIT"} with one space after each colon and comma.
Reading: {"value": 80, "unit": "km/h"}
